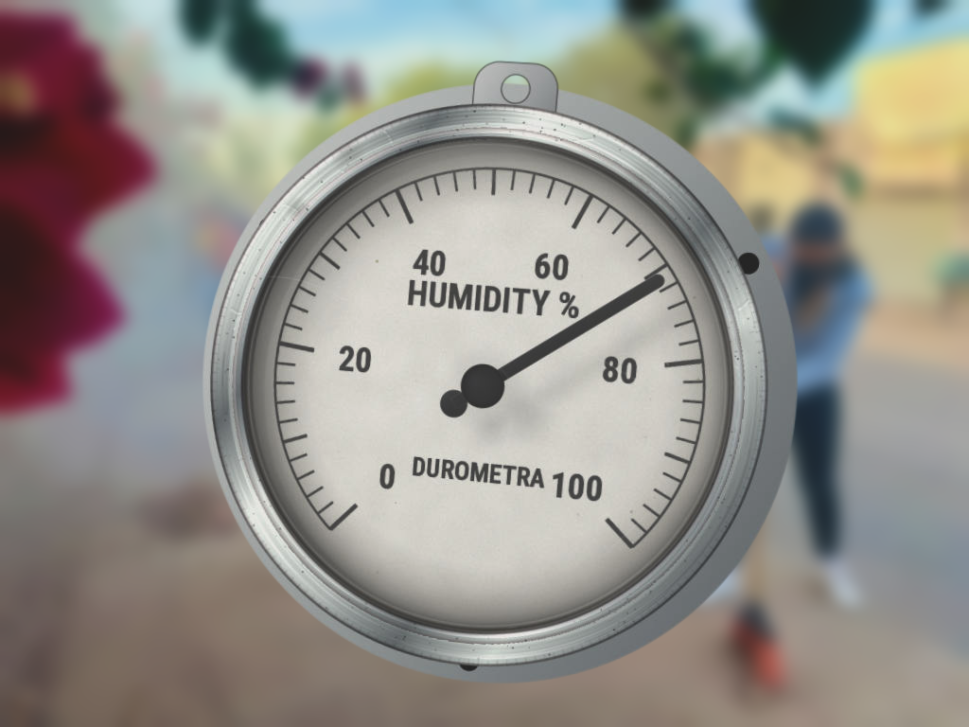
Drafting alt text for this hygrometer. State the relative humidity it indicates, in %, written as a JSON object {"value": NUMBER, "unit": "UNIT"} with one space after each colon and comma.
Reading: {"value": 71, "unit": "%"}
